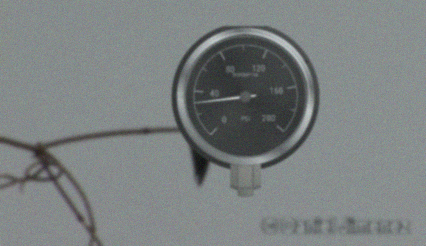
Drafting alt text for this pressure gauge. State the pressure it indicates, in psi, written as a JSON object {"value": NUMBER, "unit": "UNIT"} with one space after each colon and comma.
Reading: {"value": 30, "unit": "psi"}
